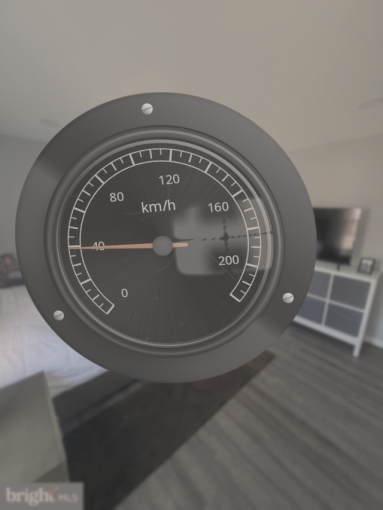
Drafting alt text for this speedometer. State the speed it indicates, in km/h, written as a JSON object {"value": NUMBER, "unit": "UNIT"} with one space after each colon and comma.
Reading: {"value": 40, "unit": "km/h"}
